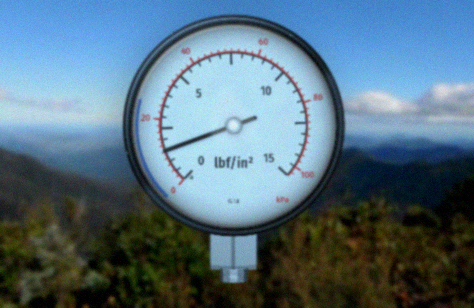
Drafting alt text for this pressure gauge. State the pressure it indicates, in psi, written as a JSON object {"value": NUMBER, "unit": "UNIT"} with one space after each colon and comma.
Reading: {"value": 1.5, "unit": "psi"}
